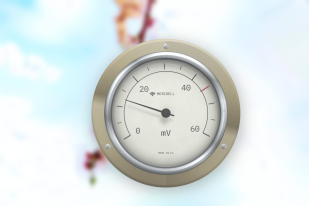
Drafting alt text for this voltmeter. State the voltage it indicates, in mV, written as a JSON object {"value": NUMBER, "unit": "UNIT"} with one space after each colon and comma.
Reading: {"value": 12.5, "unit": "mV"}
